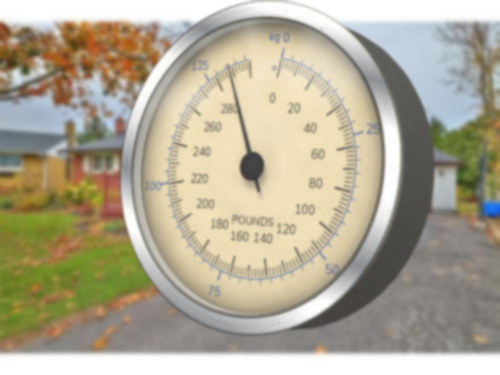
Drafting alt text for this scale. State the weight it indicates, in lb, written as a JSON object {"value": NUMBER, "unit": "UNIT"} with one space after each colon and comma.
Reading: {"value": 290, "unit": "lb"}
